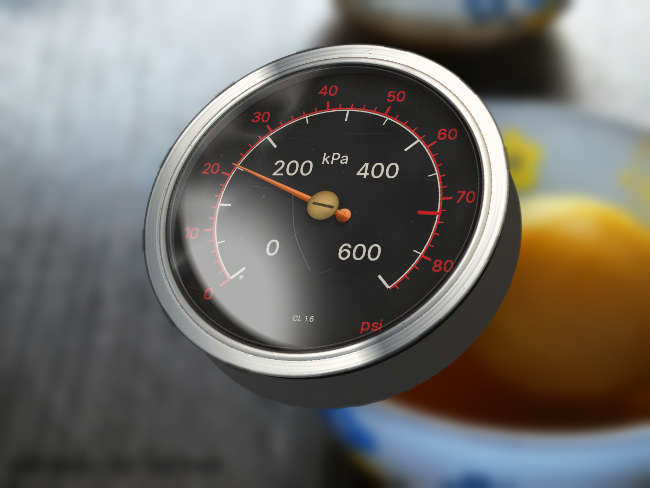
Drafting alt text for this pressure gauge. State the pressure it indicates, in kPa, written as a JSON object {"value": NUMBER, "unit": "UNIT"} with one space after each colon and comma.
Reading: {"value": 150, "unit": "kPa"}
